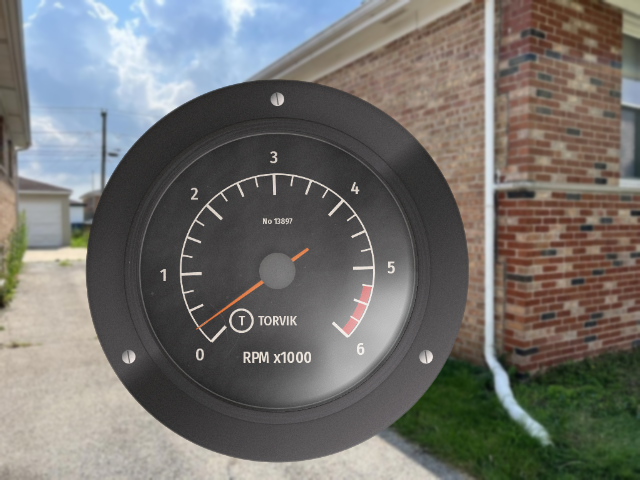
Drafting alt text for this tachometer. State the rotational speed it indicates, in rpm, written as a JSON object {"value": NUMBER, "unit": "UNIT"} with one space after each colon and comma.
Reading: {"value": 250, "unit": "rpm"}
